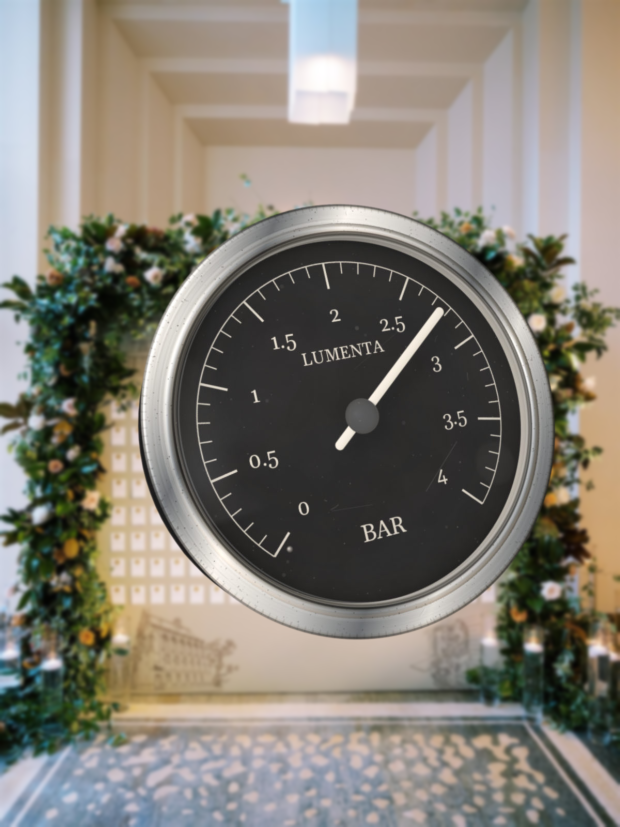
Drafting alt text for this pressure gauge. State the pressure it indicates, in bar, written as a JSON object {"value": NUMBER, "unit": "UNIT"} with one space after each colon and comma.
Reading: {"value": 2.75, "unit": "bar"}
